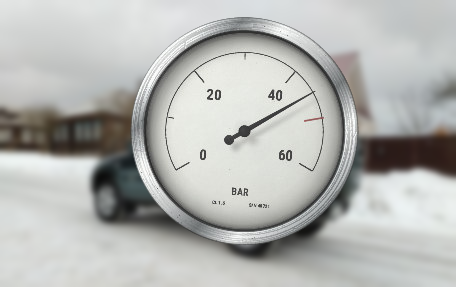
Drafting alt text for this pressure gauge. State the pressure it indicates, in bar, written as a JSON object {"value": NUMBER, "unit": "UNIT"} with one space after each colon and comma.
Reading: {"value": 45, "unit": "bar"}
